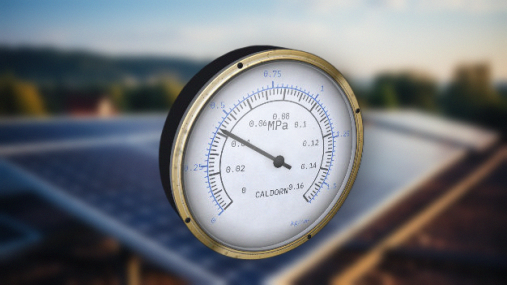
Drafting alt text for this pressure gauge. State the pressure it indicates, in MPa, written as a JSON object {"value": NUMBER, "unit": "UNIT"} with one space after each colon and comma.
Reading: {"value": 0.042, "unit": "MPa"}
